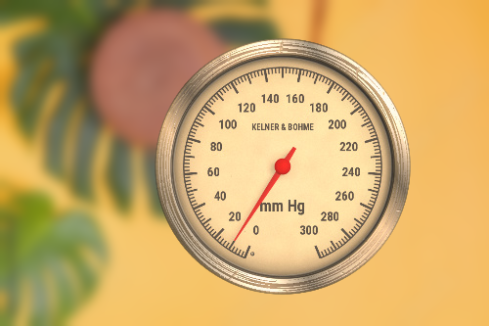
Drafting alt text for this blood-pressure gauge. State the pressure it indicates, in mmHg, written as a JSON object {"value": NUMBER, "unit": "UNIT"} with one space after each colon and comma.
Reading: {"value": 10, "unit": "mmHg"}
